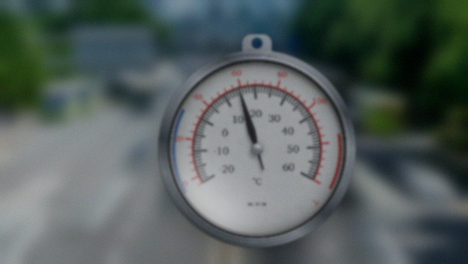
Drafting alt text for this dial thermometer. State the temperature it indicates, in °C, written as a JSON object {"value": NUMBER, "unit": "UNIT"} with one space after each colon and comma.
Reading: {"value": 15, "unit": "°C"}
